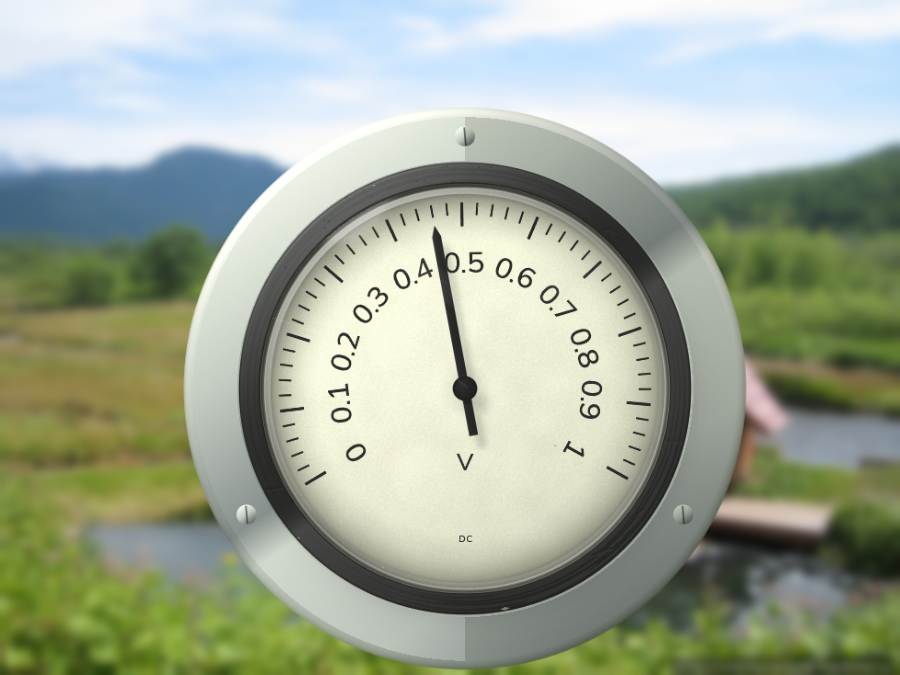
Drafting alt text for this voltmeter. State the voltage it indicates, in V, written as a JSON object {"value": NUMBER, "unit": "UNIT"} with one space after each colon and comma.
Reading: {"value": 0.46, "unit": "V"}
